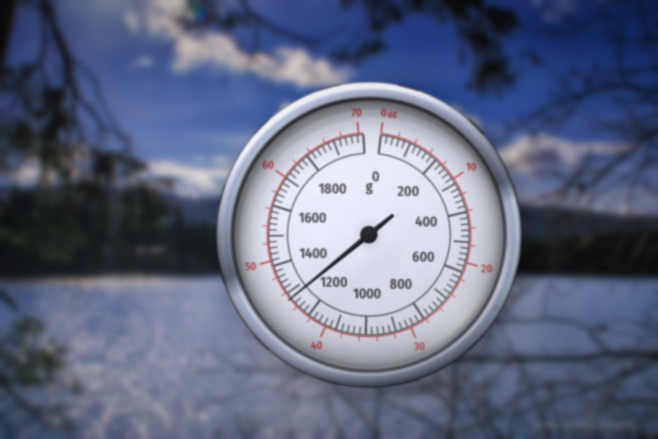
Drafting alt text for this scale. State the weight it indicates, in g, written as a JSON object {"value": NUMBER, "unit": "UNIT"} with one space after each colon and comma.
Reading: {"value": 1280, "unit": "g"}
